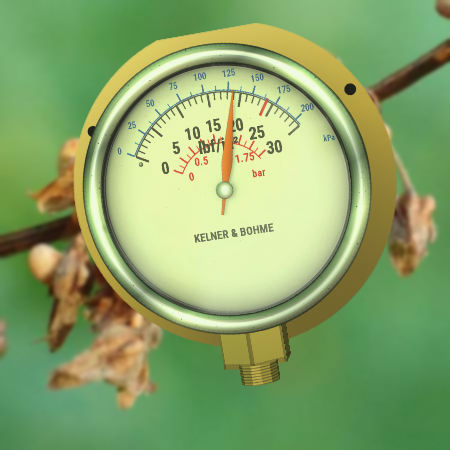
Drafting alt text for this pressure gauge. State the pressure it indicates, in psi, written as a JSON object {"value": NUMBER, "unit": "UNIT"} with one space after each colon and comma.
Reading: {"value": 19, "unit": "psi"}
